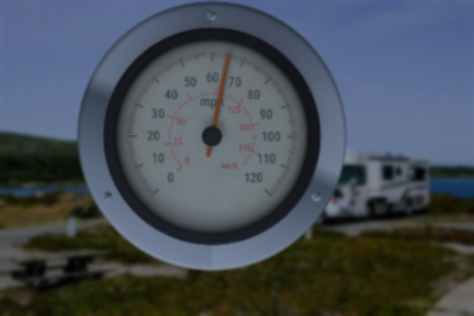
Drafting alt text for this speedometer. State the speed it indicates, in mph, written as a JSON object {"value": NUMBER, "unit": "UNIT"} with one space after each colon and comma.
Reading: {"value": 65, "unit": "mph"}
